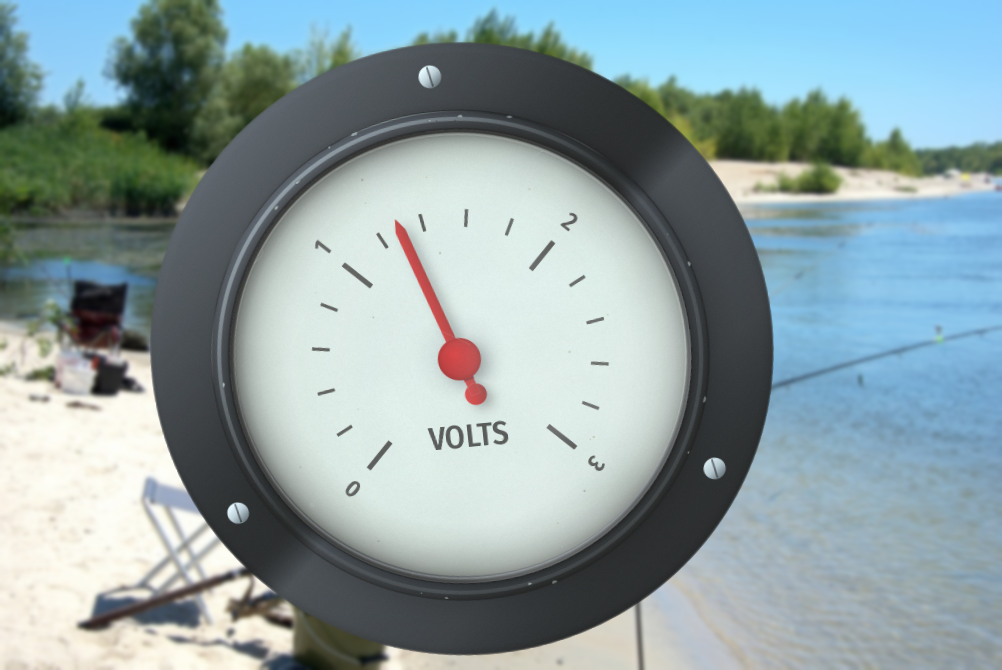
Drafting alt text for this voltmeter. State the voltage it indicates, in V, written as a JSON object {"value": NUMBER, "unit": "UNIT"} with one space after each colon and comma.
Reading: {"value": 1.3, "unit": "V"}
